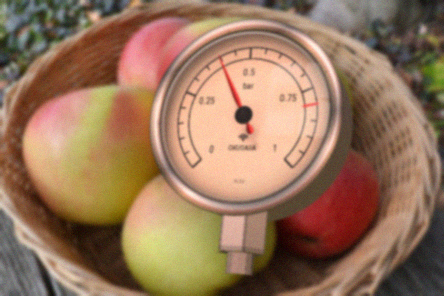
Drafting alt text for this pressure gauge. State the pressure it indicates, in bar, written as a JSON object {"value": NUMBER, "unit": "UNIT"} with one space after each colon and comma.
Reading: {"value": 0.4, "unit": "bar"}
